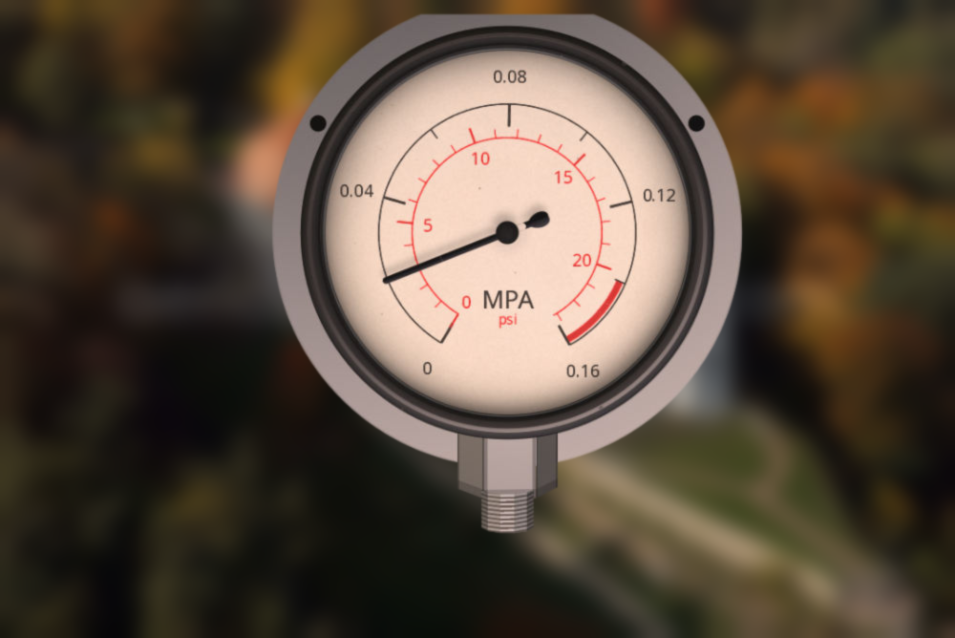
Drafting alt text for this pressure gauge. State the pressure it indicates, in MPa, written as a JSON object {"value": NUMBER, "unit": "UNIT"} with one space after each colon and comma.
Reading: {"value": 0.02, "unit": "MPa"}
